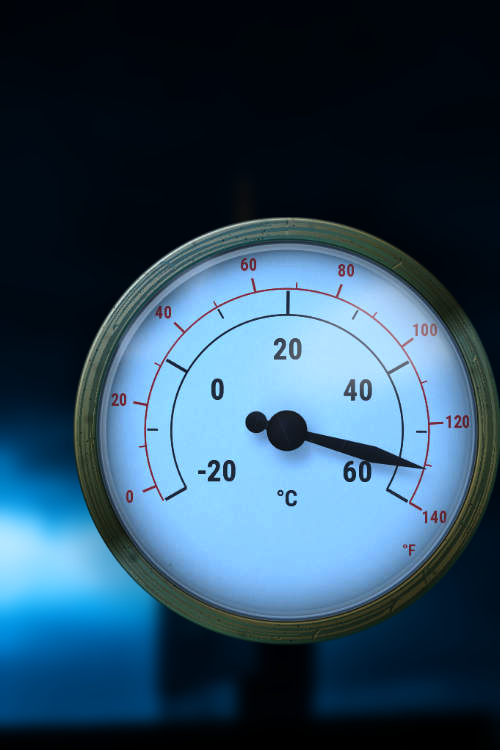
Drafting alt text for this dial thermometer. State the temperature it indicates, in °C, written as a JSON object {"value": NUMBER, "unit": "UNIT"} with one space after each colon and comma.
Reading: {"value": 55, "unit": "°C"}
